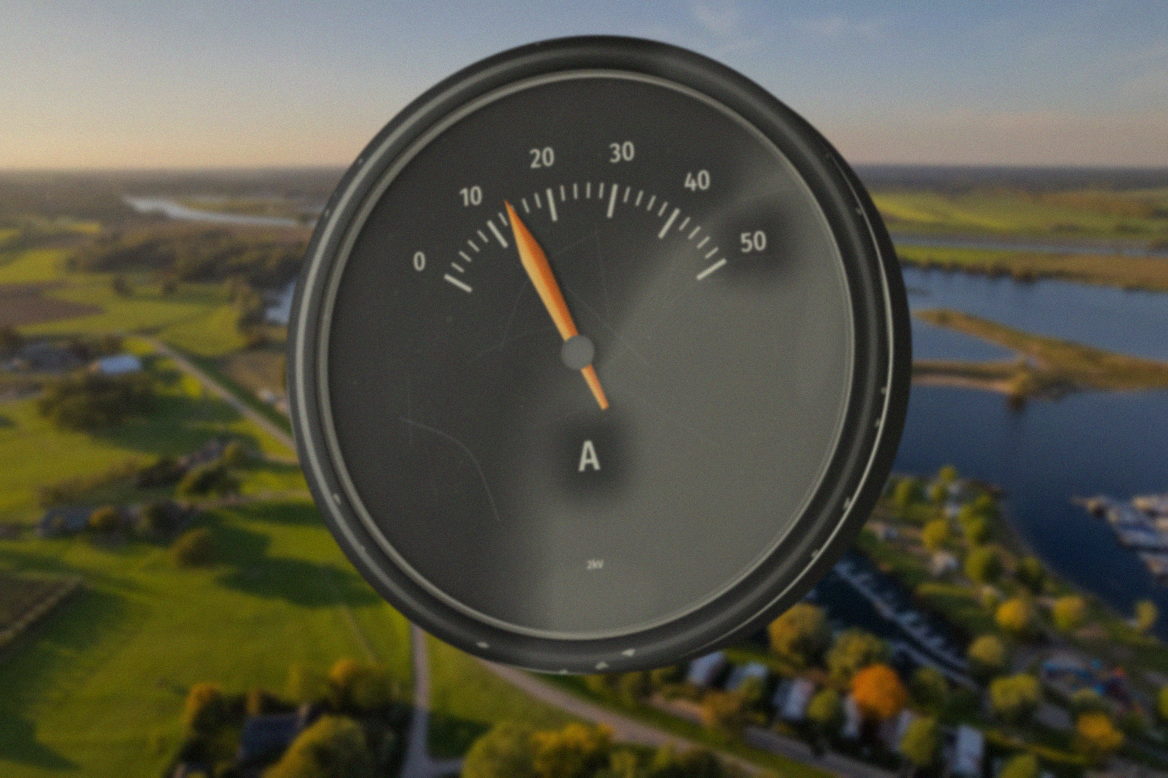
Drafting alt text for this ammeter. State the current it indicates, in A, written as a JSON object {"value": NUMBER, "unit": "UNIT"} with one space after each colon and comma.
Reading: {"value": 14, "unit": "A"}
